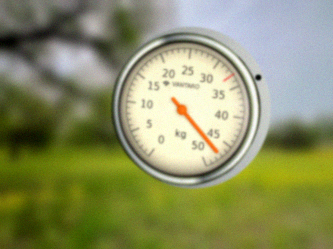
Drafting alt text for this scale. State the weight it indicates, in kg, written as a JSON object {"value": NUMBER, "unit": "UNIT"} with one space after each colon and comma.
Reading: {"value": 47, "unit": "kg"}
